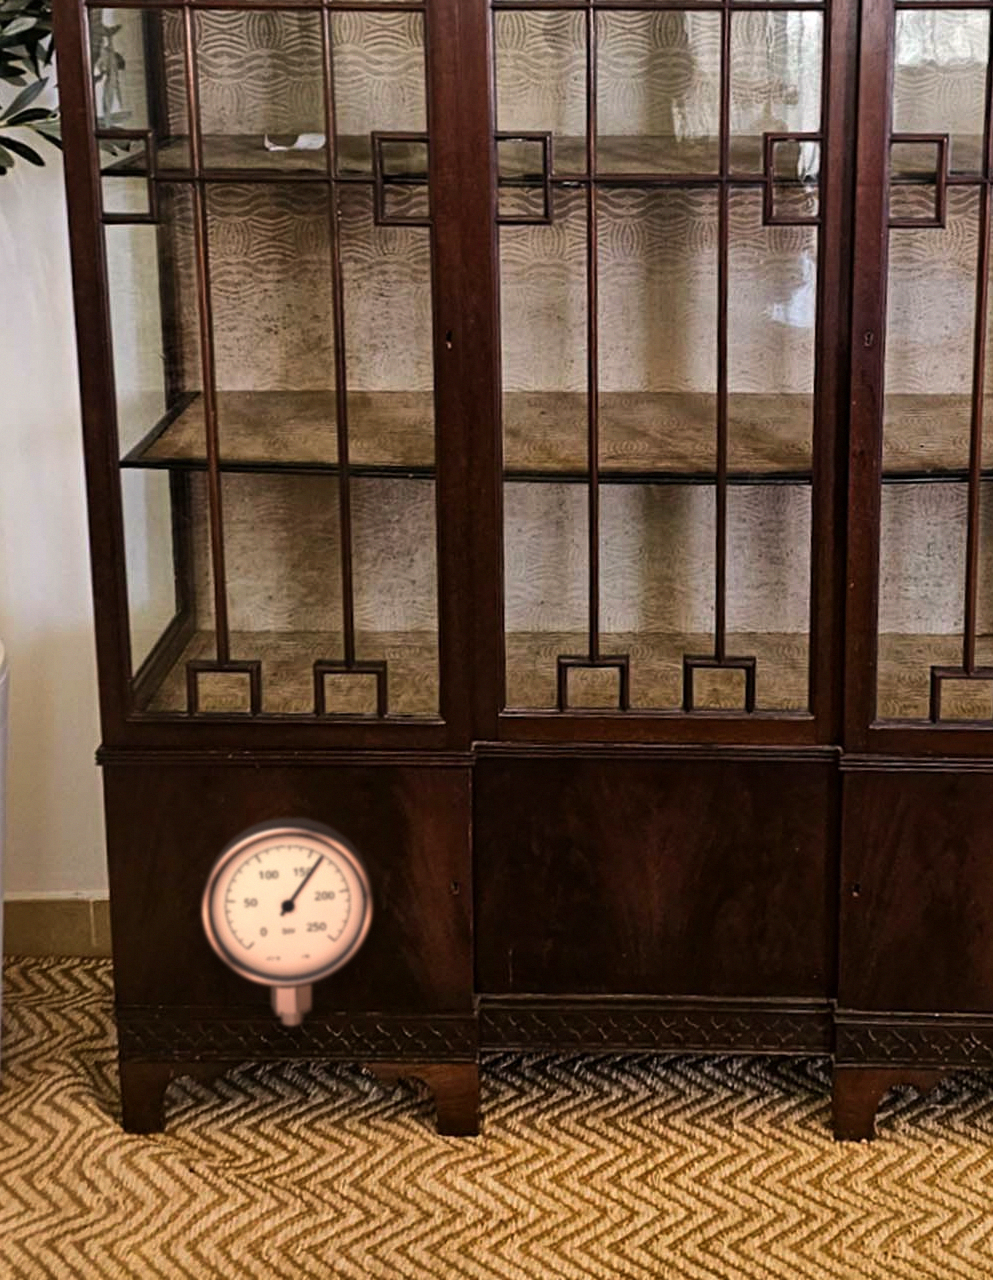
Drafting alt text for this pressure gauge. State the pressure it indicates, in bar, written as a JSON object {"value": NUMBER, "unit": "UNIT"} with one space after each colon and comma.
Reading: {"value": 160, "unit": "bar"}
